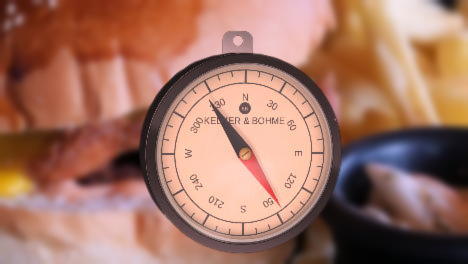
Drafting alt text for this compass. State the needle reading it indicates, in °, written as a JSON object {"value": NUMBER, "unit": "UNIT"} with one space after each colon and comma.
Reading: {"value": 145, "unit": "°"}
